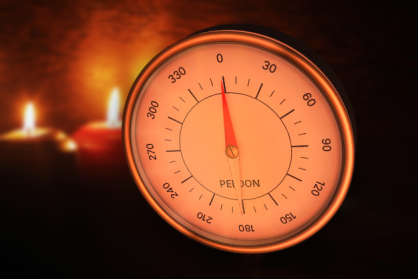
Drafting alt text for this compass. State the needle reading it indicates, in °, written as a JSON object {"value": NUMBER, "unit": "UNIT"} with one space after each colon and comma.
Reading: {"value": 0, "unit": "°"}
